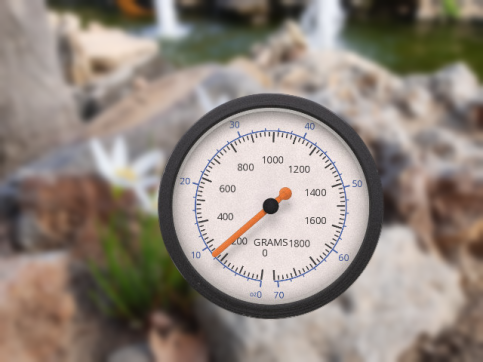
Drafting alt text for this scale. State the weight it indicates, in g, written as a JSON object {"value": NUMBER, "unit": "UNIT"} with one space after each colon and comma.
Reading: {"value": 240, "unit": "g"}
